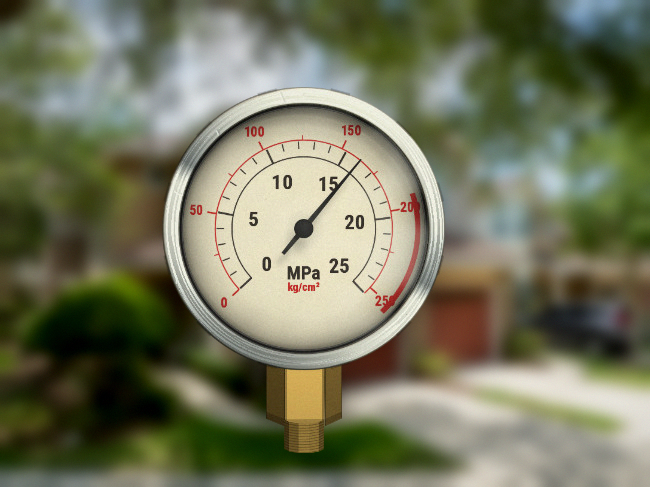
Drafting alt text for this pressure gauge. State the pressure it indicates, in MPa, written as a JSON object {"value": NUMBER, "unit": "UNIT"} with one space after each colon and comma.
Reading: {"value": 16, "unit": "MPa"}
